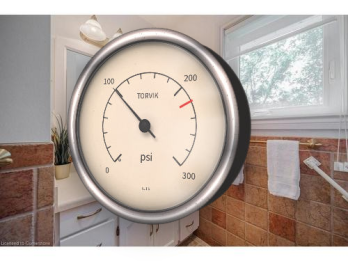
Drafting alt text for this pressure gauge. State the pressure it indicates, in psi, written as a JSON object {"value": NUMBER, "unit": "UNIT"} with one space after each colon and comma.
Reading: {"value": 100, "unit": "psi"}
